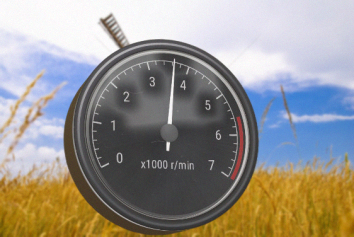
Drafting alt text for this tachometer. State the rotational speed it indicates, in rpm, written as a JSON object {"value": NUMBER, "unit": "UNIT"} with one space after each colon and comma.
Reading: {"value": 3600, "unit": "rpm"}
